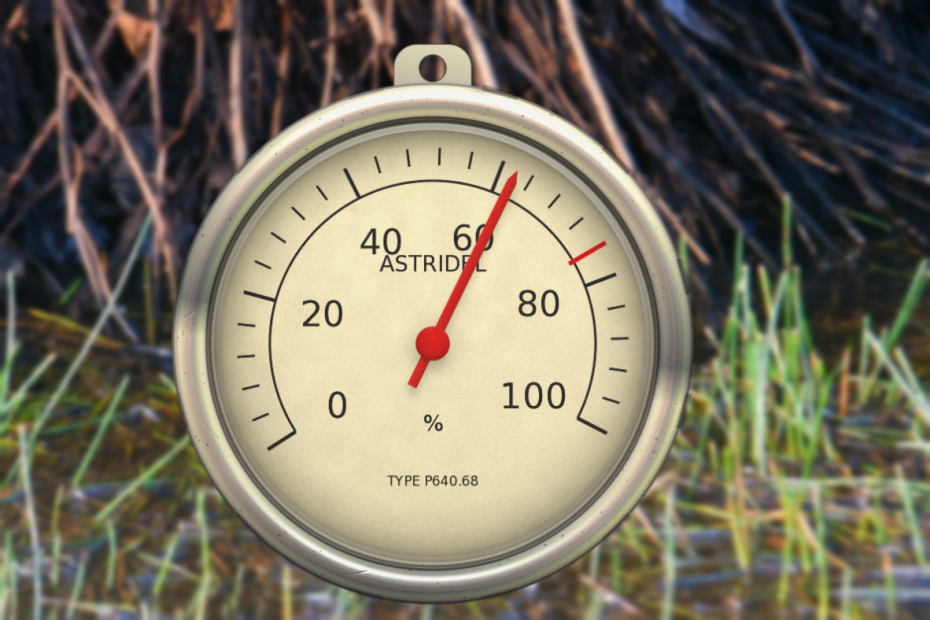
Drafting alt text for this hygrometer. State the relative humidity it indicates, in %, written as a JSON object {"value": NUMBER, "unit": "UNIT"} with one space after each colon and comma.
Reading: {"value": 62, "unit": "%"}
